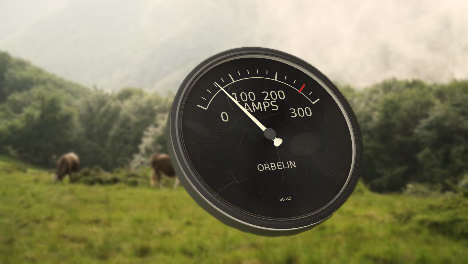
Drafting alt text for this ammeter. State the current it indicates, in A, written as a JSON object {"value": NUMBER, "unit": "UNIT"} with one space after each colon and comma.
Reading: {"value": 60, "unit": "A"}
